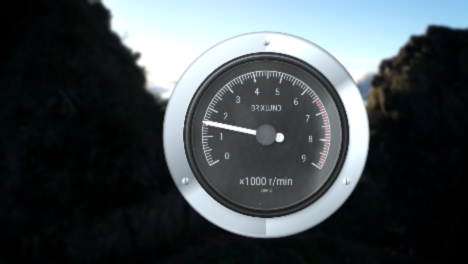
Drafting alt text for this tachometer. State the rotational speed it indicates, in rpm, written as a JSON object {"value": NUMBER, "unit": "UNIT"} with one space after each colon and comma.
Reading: {"value": 1500, "unit": "rpm"}
